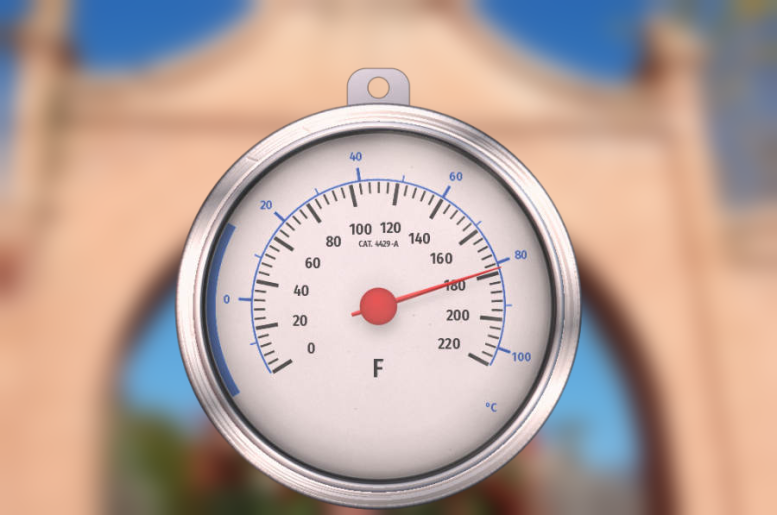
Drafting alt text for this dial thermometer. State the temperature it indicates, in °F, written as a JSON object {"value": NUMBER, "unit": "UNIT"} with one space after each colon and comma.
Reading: {"value": 178, "unit": "°F"}
